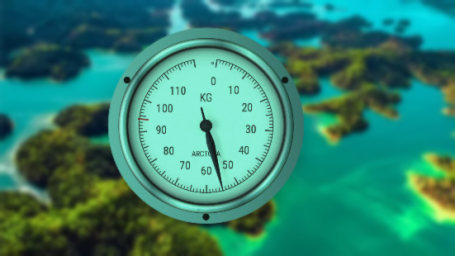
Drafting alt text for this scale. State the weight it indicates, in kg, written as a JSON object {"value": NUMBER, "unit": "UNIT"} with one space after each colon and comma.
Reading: {"value": 55, "unit": "kg"}
